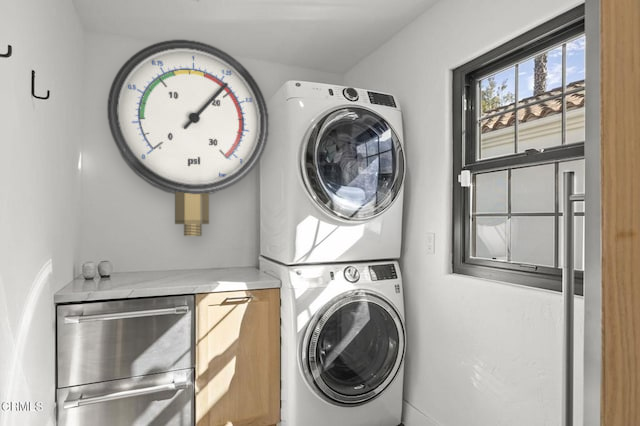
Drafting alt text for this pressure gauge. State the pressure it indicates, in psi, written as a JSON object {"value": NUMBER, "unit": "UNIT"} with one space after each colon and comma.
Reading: {"value": 19, "unit": "psi"}
